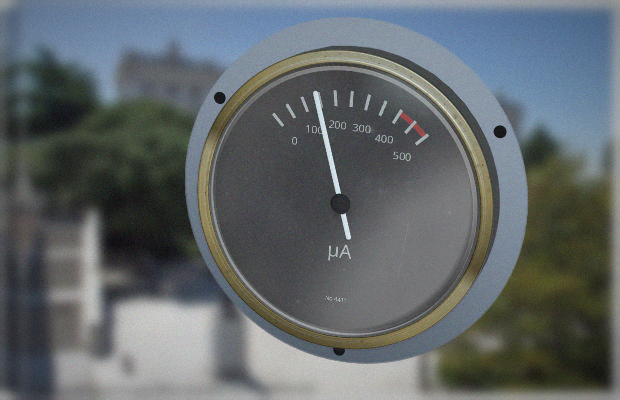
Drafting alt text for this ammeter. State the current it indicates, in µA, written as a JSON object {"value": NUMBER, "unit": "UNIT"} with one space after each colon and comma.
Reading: {"value": 150, "unit": "µA"}
